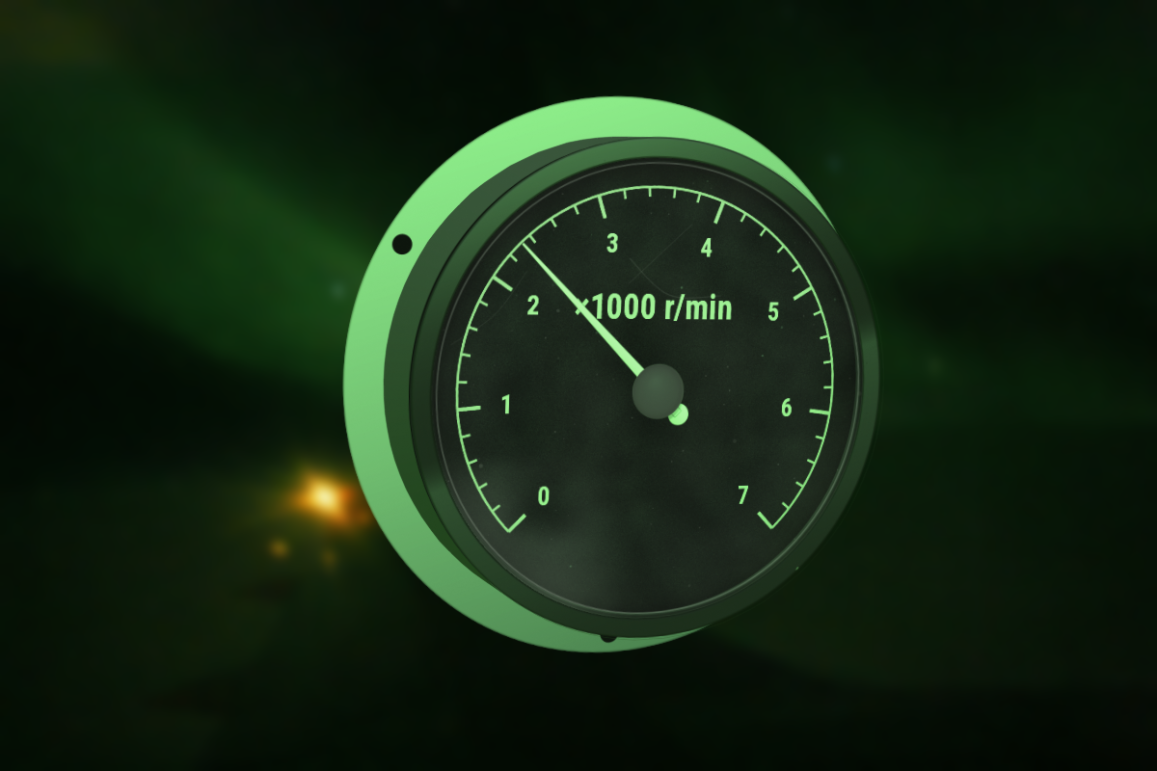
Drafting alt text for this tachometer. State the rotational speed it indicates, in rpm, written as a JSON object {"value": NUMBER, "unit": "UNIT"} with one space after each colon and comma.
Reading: {"value": 2300, "unit": "rpm"}
